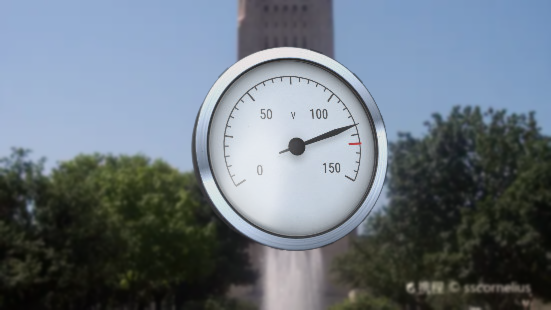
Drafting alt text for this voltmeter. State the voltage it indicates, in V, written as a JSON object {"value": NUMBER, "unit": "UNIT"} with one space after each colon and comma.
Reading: {"value": 120, "unit": "V"}
